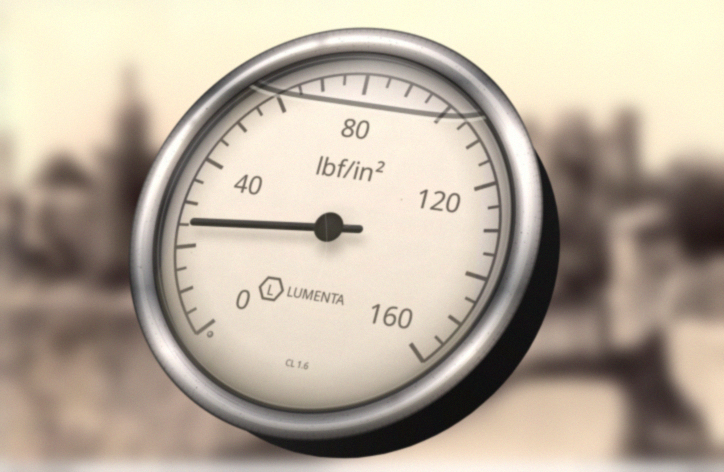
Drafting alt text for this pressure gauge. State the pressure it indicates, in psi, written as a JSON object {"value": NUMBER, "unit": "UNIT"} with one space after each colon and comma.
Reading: {"value": 25, "unit": "psi"}
